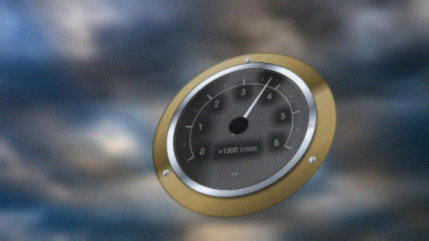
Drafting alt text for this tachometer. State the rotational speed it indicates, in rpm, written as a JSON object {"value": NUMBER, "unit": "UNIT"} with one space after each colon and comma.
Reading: {"value": 3750, "unit": "rpm"}
